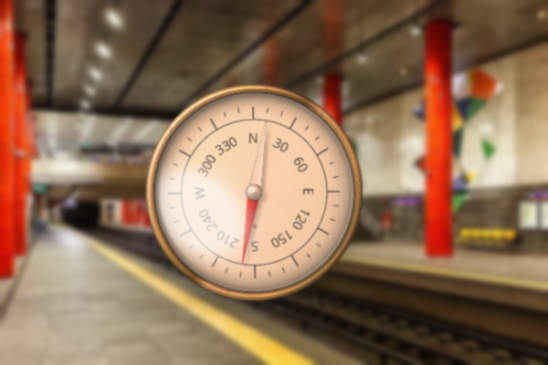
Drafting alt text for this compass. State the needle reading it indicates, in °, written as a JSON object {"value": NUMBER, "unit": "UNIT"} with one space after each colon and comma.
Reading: {"value": 190, "unit": "°"}
